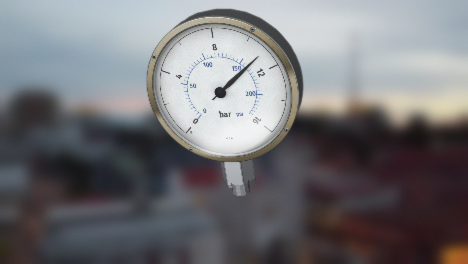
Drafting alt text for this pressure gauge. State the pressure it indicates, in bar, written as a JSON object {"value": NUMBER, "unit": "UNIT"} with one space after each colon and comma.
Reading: {"value": 11, "unit": "bar"}
